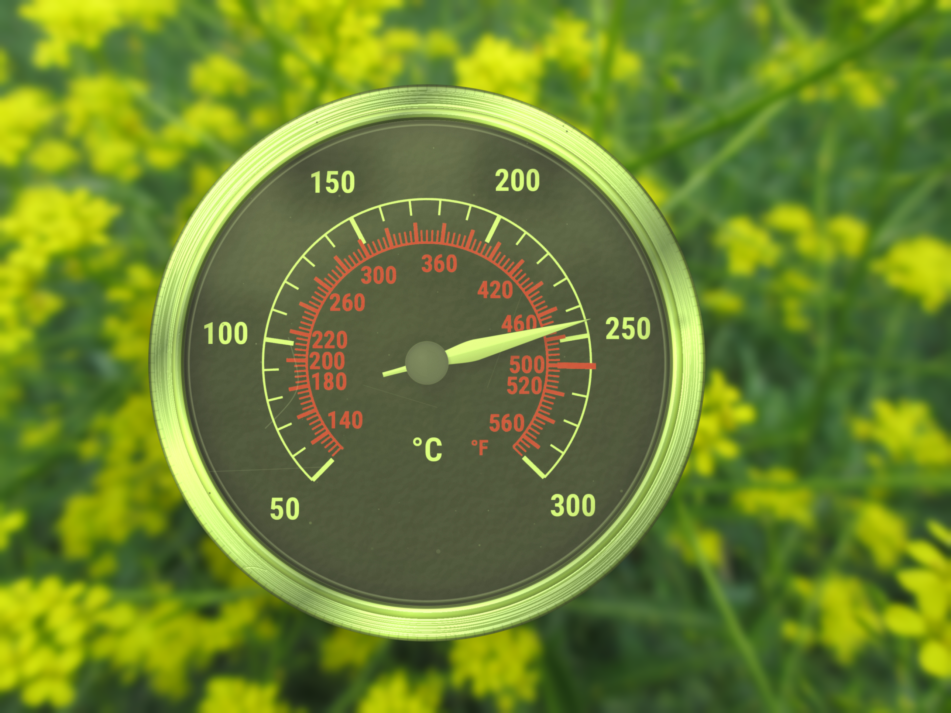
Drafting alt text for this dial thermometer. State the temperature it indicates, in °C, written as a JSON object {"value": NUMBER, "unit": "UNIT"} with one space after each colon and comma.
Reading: {"value": 245, "unit": "°C"}
